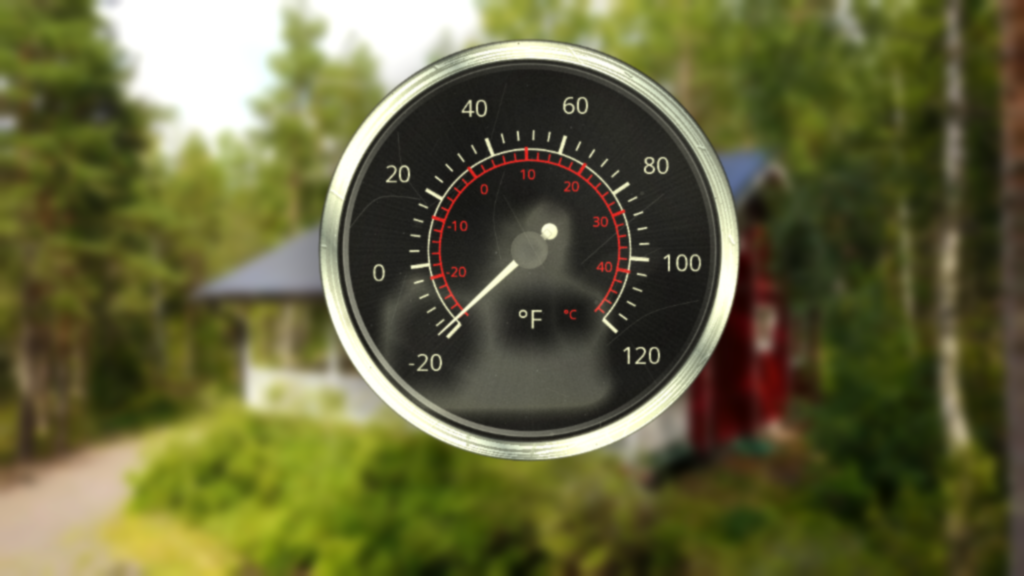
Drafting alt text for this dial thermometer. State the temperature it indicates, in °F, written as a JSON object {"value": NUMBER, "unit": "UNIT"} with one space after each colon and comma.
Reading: {"value": -18, "unit": "°F"}
